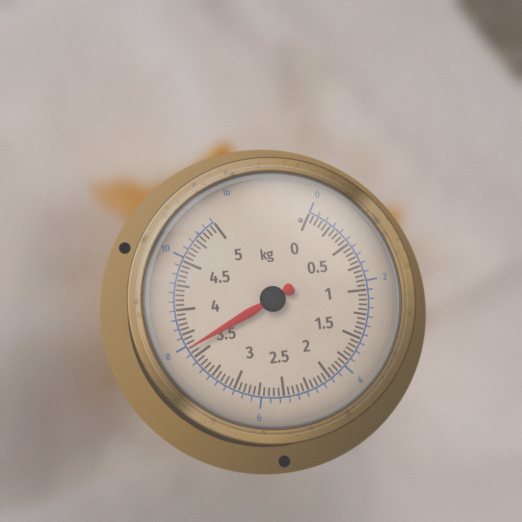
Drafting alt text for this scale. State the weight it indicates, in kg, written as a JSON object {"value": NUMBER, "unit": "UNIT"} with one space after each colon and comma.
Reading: {"value": 3.6, "unit": "kg"}
